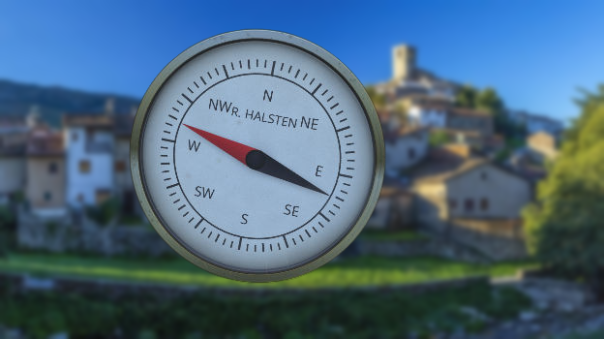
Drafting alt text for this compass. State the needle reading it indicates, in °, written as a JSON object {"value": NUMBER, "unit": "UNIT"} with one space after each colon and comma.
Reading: {"value": 285, "unit": "°"}
